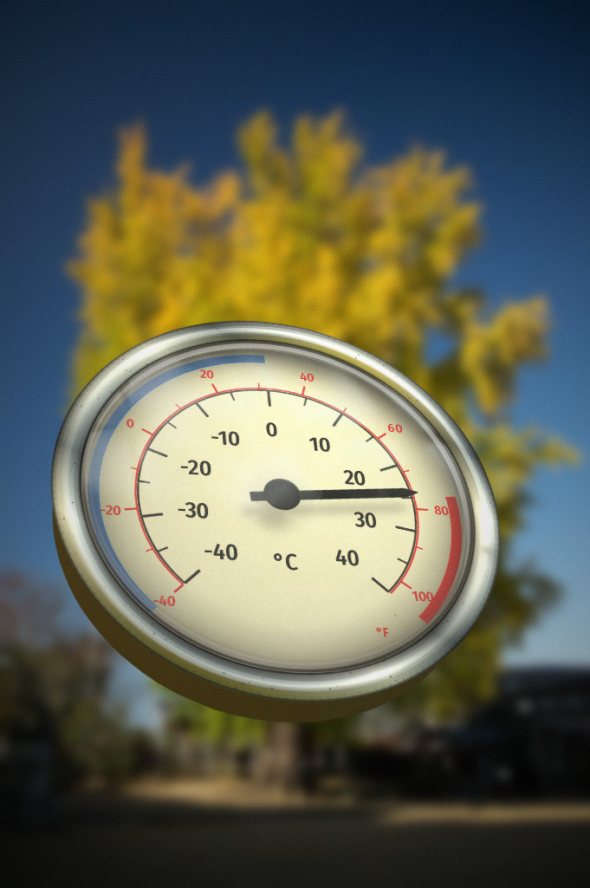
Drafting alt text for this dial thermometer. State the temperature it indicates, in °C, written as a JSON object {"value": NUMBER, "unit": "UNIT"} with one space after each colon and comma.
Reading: {"value": 25, "unit": "°C"}
